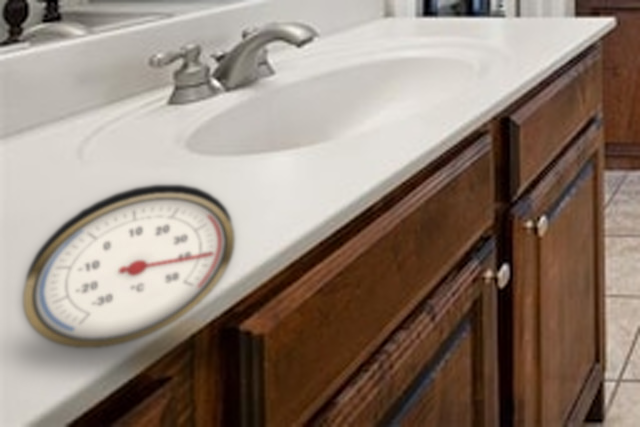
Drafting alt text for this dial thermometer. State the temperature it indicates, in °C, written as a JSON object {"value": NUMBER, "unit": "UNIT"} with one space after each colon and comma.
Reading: {"value": 40, "unit": "°C"}
